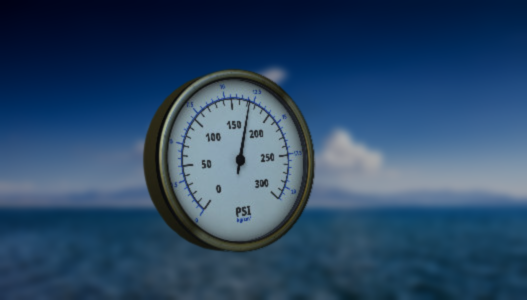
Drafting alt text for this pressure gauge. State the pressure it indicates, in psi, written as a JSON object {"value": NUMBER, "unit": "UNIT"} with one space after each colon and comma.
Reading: {"value": 170, "unit": "psi"}
